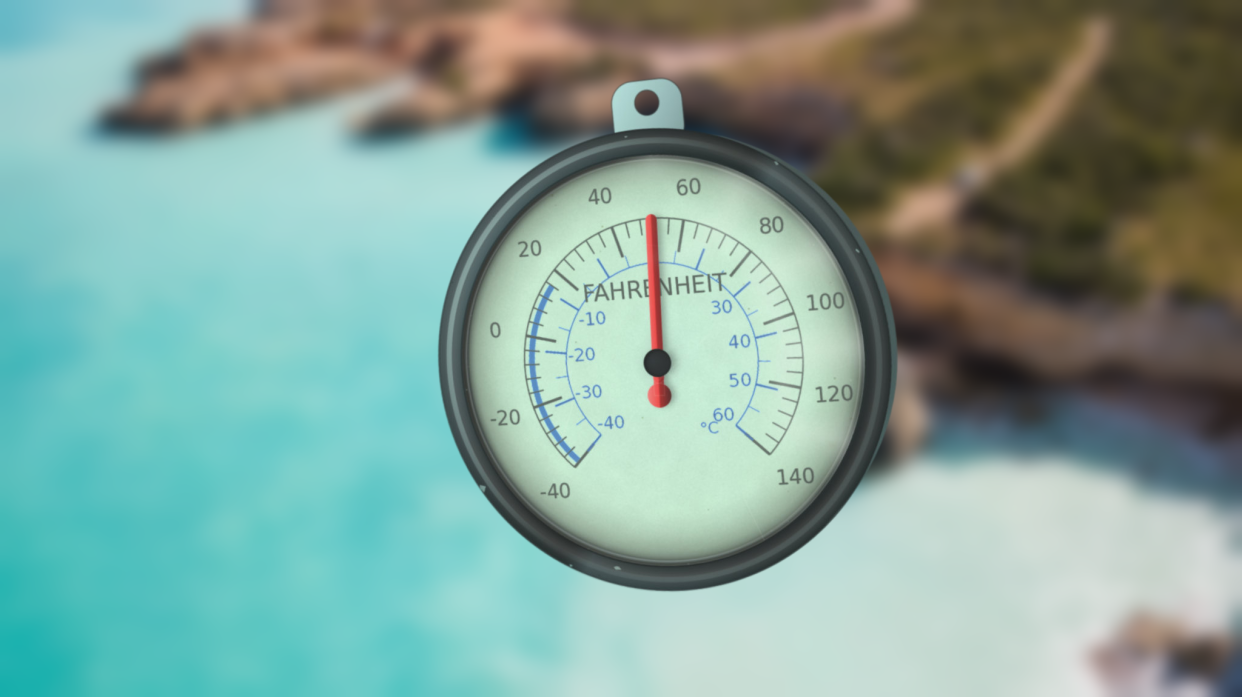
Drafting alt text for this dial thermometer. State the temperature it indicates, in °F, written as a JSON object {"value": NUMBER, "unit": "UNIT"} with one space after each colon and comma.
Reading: {"value": 52, "unit": "°F"}
